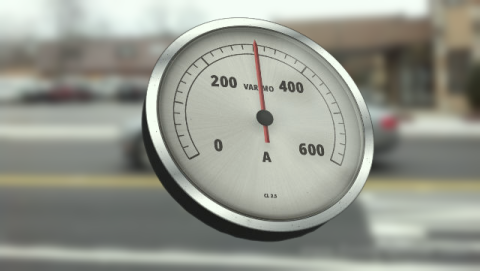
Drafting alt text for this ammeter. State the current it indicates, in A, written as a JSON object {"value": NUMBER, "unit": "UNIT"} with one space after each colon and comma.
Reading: {"value": 300, "unit": "A"}
